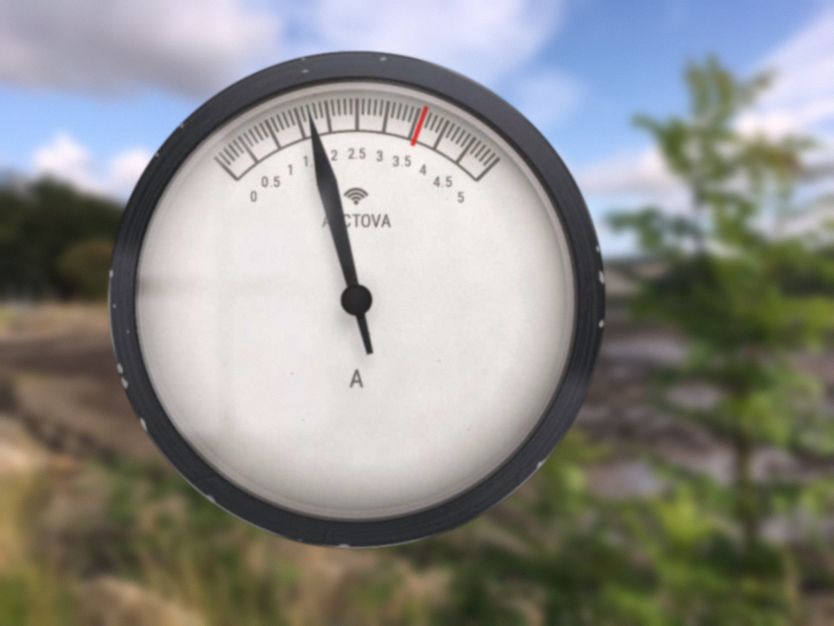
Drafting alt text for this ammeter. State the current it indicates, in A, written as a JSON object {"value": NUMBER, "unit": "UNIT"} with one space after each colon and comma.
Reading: {"value": 1.7, "unit": "A"}
